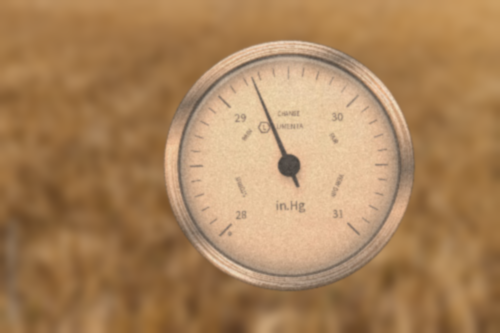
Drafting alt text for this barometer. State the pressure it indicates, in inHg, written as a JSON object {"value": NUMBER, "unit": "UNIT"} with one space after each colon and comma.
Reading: {"value": 29.25, "unit": "inHg"}
